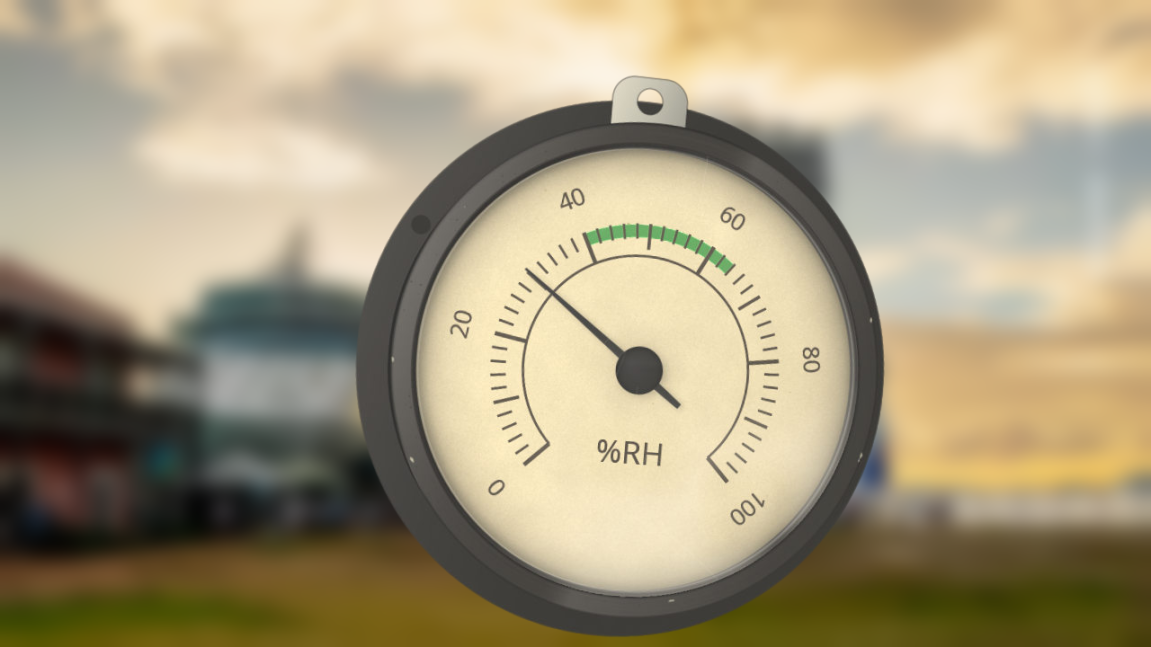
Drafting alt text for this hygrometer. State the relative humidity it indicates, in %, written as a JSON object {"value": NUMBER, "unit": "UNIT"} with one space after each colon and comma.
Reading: {"value": 30, "unit": "%"}
